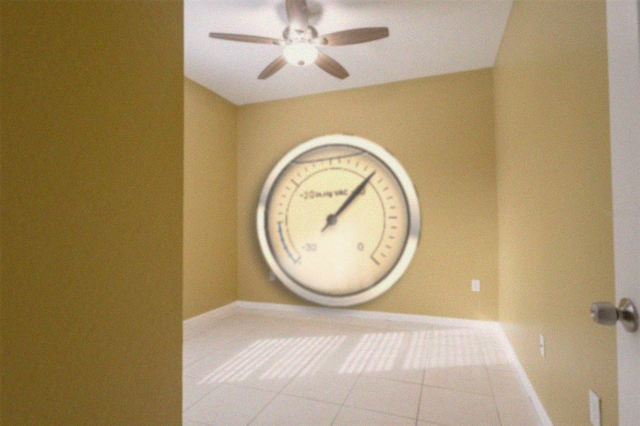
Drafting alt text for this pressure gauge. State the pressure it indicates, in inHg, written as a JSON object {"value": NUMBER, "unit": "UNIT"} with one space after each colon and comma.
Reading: {"value": -10, "unit": "inHg"}
